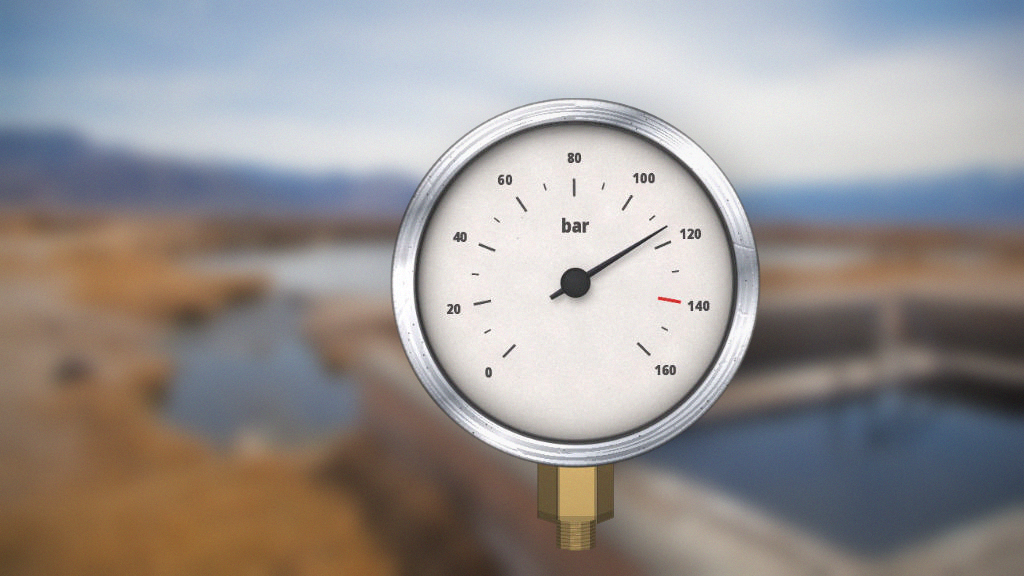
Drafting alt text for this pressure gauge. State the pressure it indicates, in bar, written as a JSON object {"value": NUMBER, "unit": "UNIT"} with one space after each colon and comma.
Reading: {"value": 115, "unit": "bar"}
